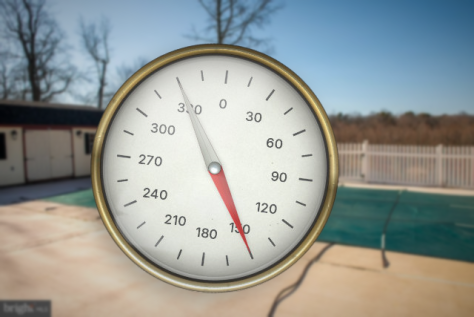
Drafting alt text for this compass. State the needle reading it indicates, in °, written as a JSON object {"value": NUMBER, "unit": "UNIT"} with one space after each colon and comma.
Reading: {"value": 150, "unit": "°"}
